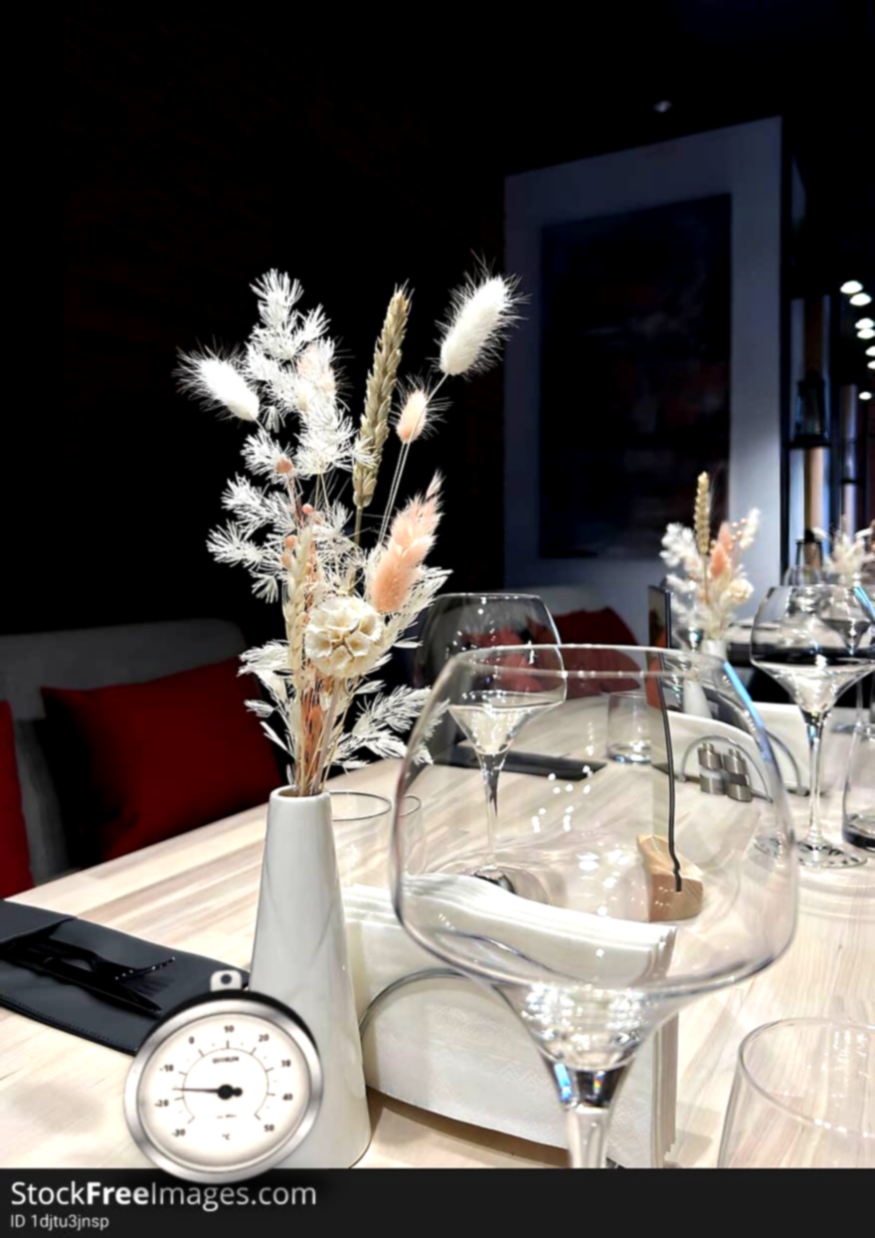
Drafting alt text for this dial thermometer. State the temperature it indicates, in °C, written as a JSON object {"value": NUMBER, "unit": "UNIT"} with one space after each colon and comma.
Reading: {"value": -15, "unit": "°C"}
